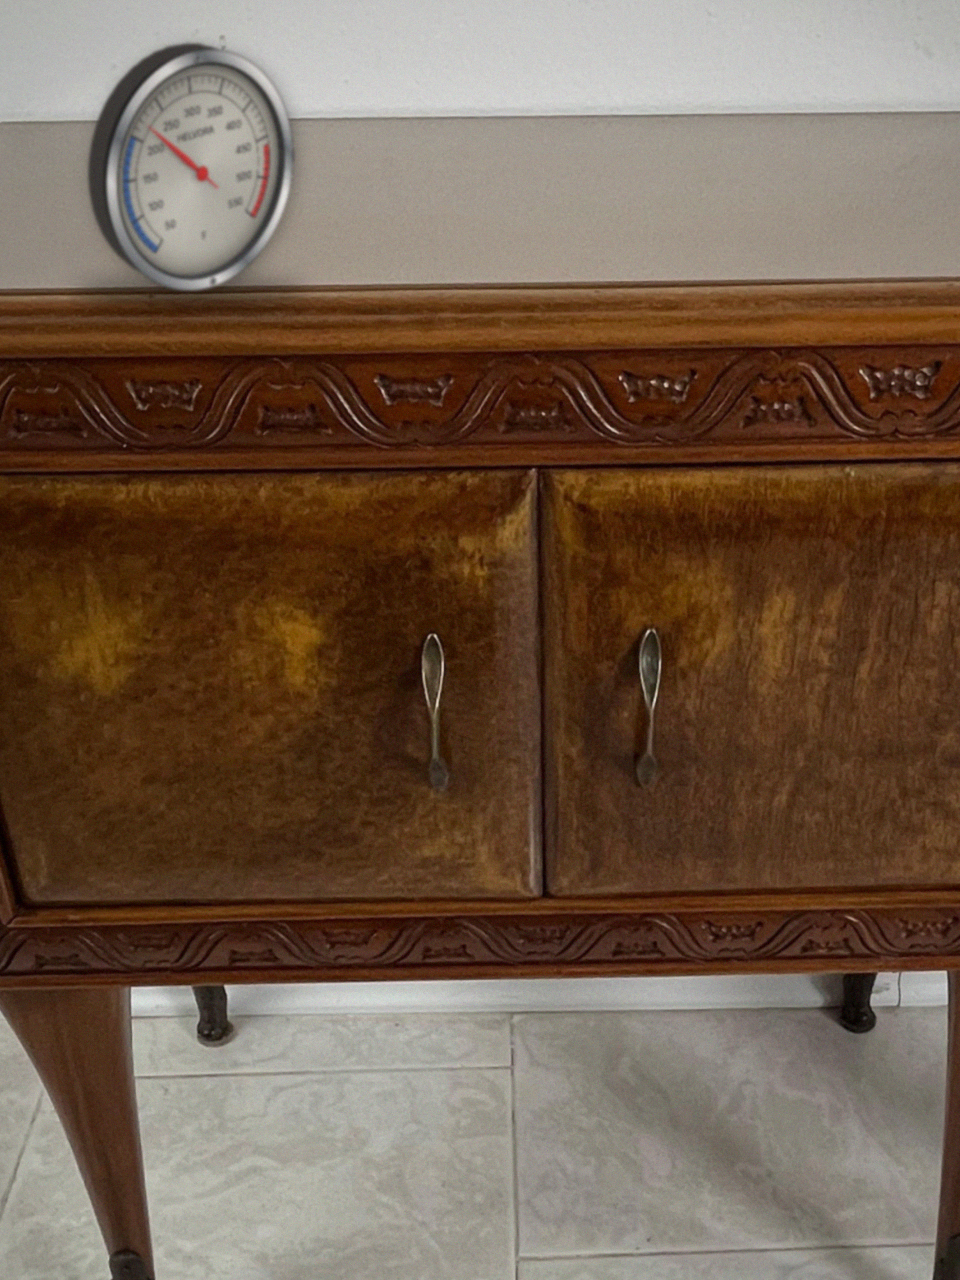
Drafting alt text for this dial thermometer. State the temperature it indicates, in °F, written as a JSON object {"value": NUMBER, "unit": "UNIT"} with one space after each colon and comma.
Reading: {"value": 220, "unit": "°F"}
